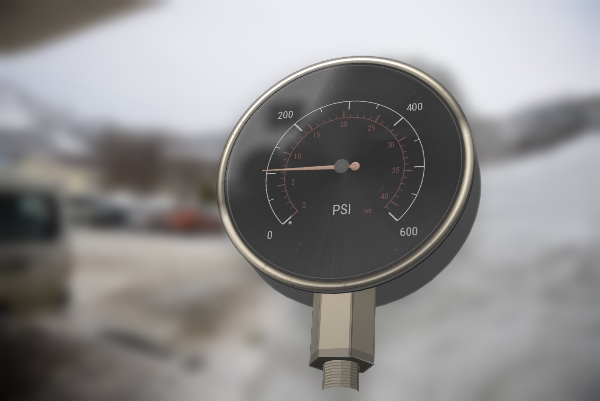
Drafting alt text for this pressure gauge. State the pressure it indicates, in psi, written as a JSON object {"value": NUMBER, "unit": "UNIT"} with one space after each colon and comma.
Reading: {"value": 100, "unit": "psi"}
